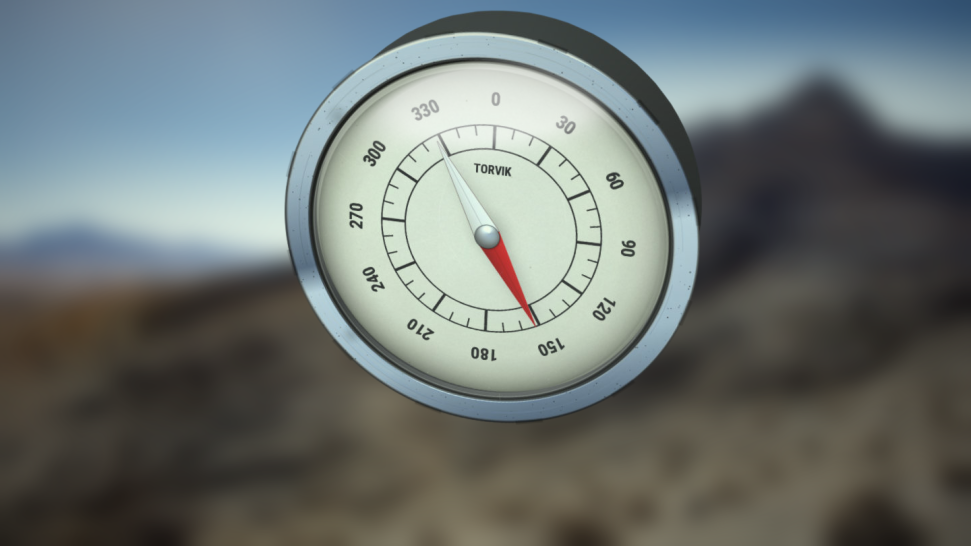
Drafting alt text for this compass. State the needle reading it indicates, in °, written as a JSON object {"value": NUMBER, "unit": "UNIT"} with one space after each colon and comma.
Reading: {"value": 150, "unit": "°"}
